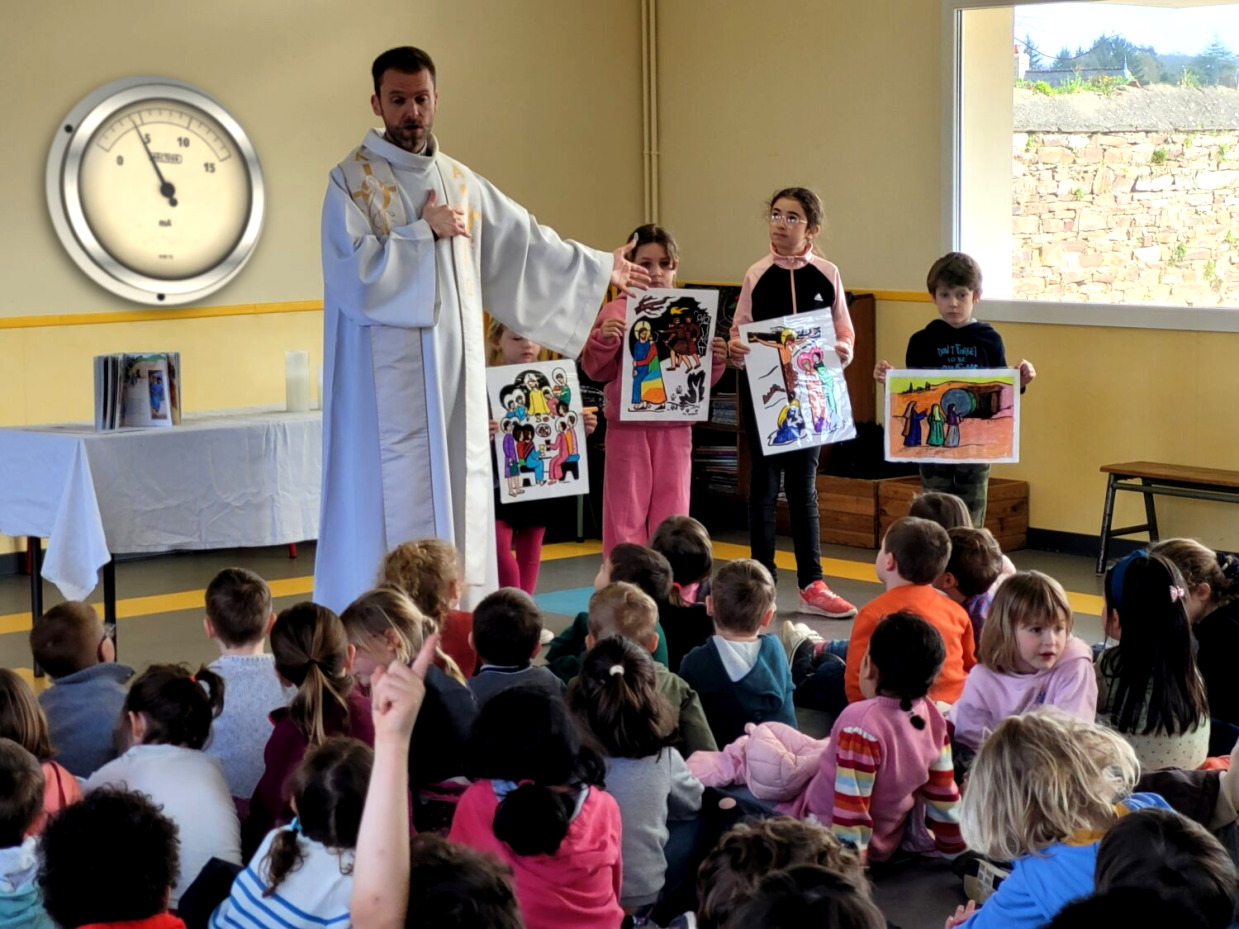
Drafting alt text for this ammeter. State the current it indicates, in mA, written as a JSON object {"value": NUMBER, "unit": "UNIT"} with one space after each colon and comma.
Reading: {"value": 4, "unit": "mA"}
